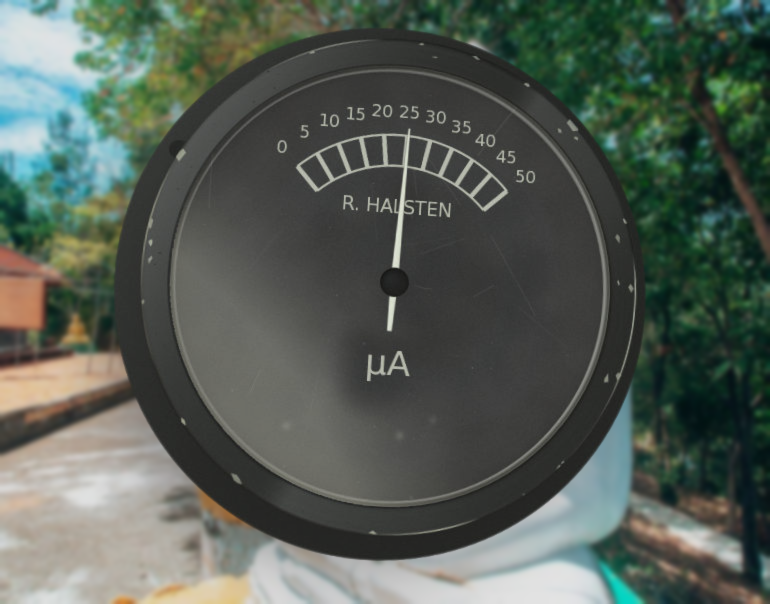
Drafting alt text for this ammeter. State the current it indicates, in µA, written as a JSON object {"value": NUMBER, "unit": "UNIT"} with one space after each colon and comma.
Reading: {"value": 25, "unit": "µA"}
